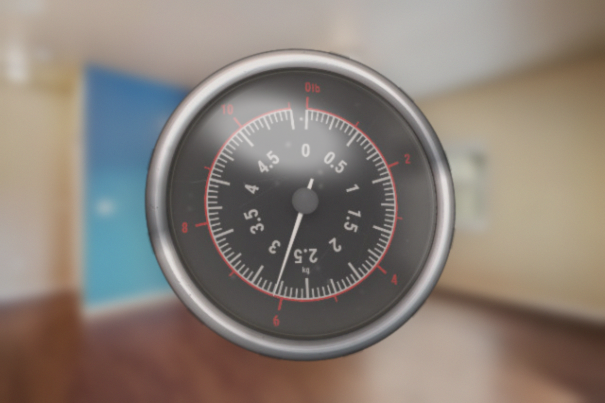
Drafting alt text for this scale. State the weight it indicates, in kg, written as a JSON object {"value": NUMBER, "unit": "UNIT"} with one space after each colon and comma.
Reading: {"value": 2.8, "unit": "kg"}
